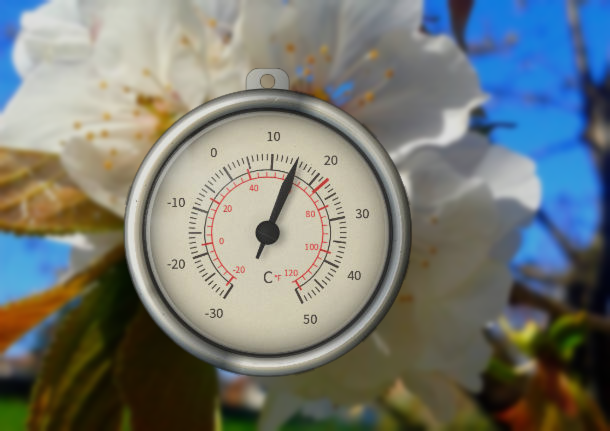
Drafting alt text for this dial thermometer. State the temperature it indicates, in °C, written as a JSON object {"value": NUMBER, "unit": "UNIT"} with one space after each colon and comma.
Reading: {"value": 15, "unit": "°C"}
